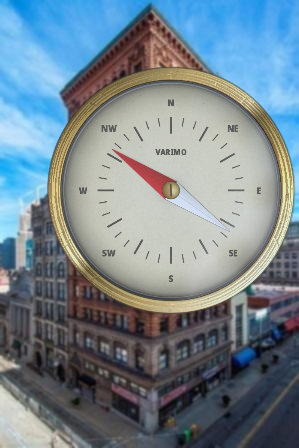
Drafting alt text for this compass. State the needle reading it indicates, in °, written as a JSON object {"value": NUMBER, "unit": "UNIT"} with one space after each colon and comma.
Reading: {"value": 305, "unit": "°"}
